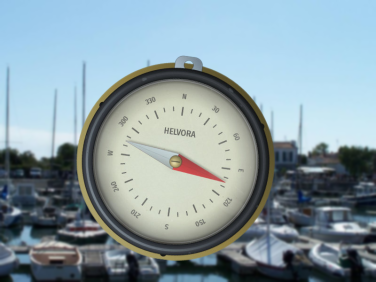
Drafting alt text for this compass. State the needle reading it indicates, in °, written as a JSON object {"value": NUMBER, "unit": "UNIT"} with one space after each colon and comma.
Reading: {"value": 105, "unit": "°"}
